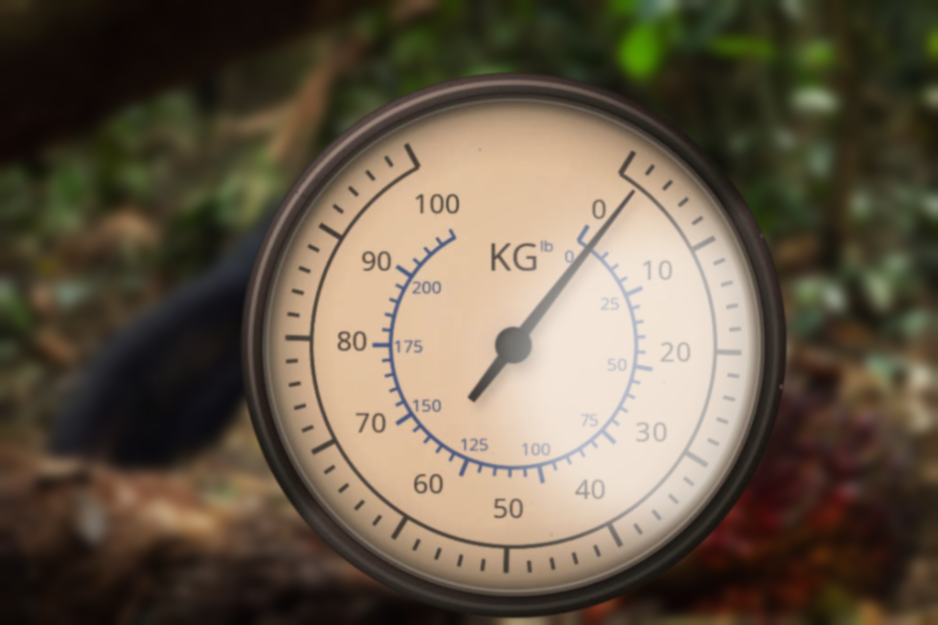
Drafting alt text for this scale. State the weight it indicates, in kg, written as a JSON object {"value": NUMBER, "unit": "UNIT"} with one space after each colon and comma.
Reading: {"value": 2, "unit": "kg"}
